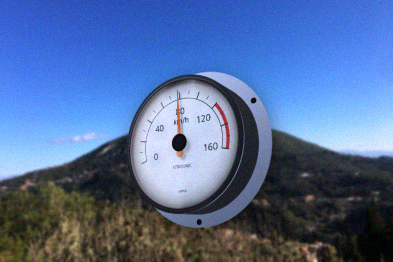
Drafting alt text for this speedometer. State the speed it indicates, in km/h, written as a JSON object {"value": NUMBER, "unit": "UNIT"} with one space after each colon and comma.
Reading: {"value": 80, "unit": "km/h"}
